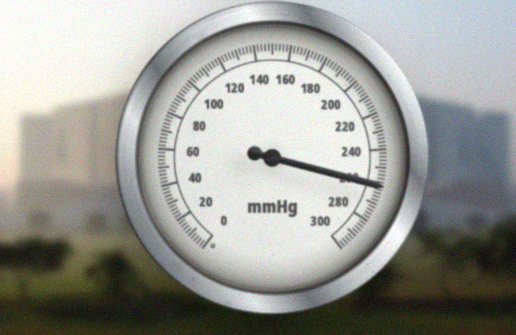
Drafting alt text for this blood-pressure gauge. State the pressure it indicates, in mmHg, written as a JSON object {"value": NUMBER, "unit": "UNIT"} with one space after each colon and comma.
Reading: {"value": 260, "unit": "mmHg"}
